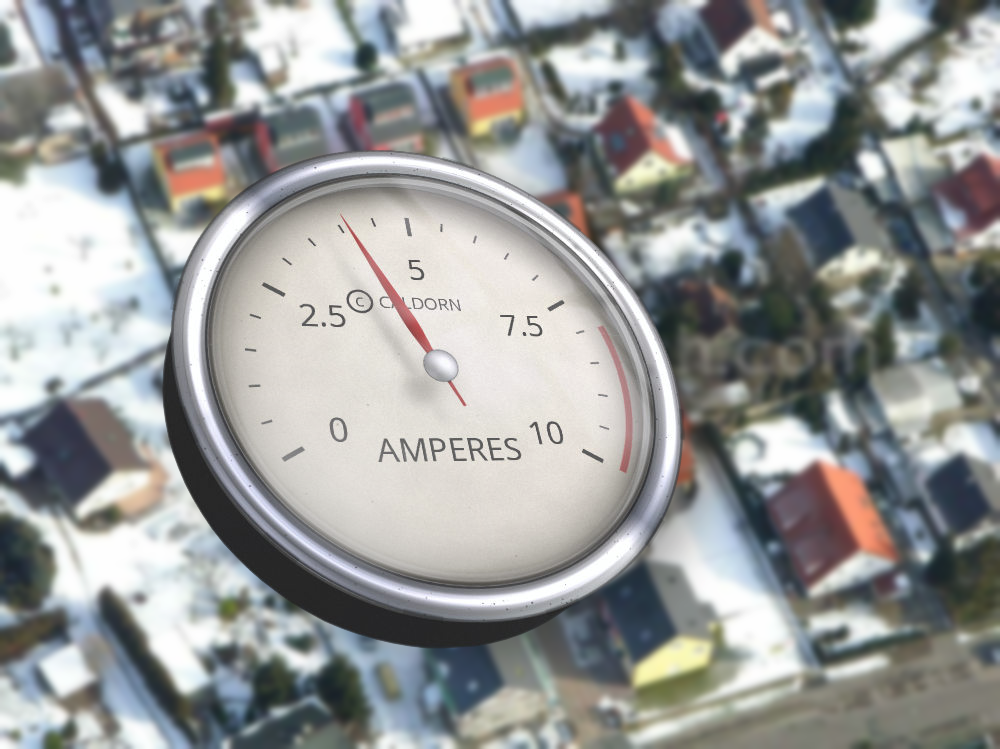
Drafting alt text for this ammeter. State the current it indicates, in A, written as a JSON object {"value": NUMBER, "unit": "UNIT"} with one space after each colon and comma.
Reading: {"value": 4, "unit": "A"}
